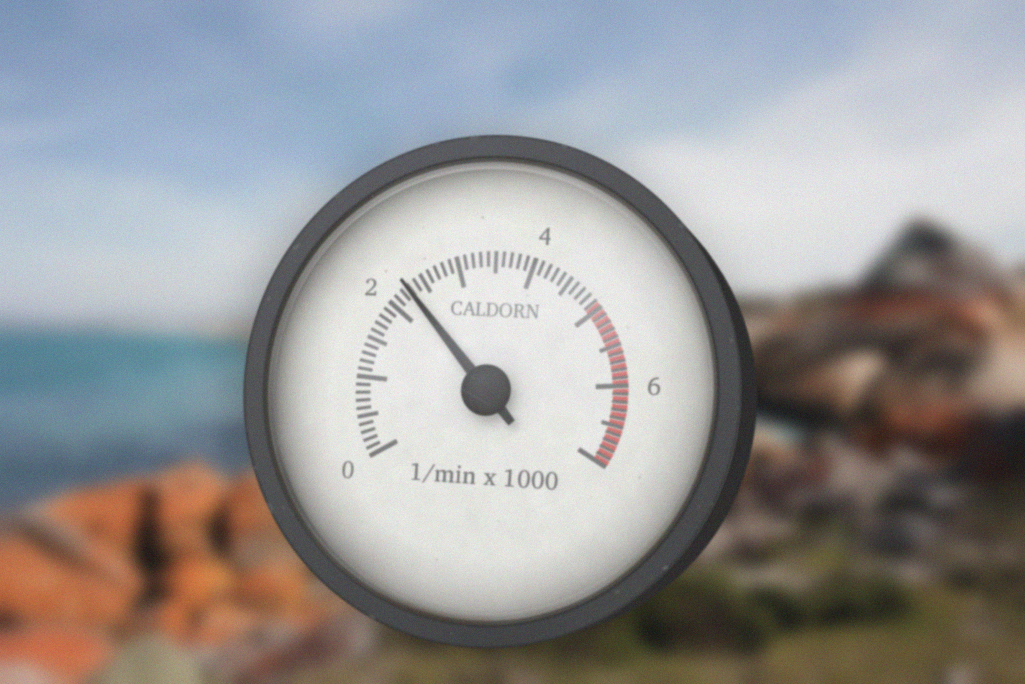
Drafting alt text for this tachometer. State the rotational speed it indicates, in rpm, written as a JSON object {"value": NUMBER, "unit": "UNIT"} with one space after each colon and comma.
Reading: {"value": 2300, "unit": "rpm"}
